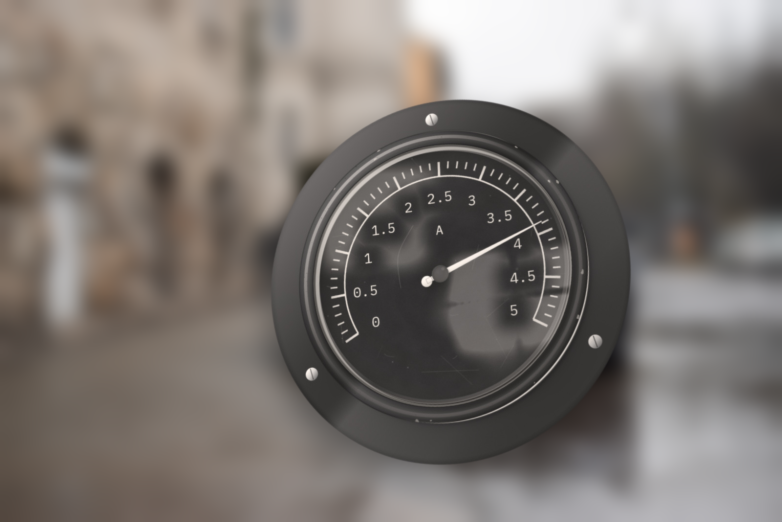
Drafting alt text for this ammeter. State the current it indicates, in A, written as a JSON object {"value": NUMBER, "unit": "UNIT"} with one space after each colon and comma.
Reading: {"value": 3.9, "unit": "A"}
